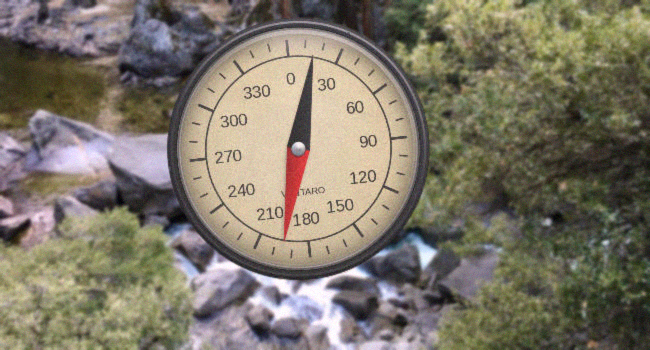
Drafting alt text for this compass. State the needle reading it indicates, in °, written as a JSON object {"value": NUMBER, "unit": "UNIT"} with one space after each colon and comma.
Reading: {"value": 195, "unit": "°"}
